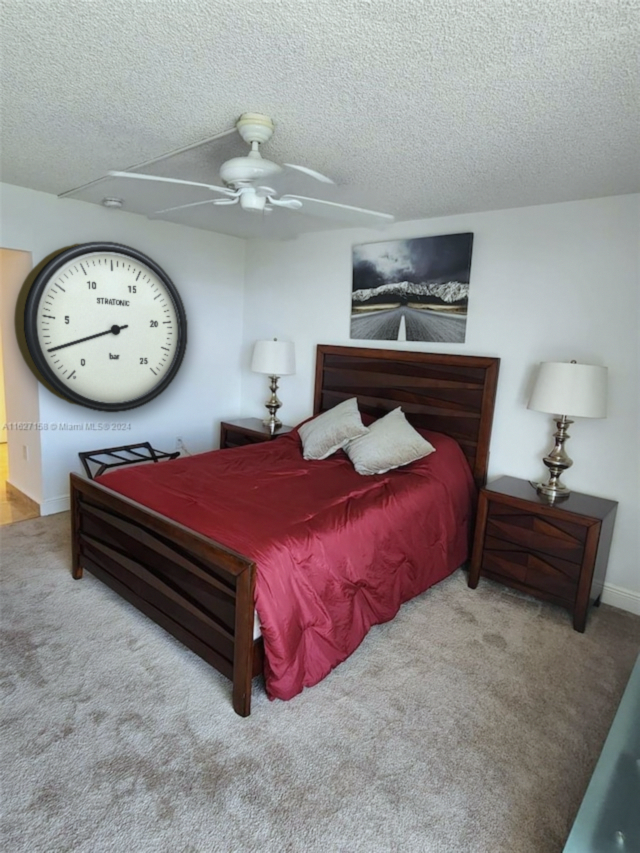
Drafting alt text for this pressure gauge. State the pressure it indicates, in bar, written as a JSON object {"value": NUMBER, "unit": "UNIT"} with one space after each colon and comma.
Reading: {"value": 2.5, "unit": "bar"}
